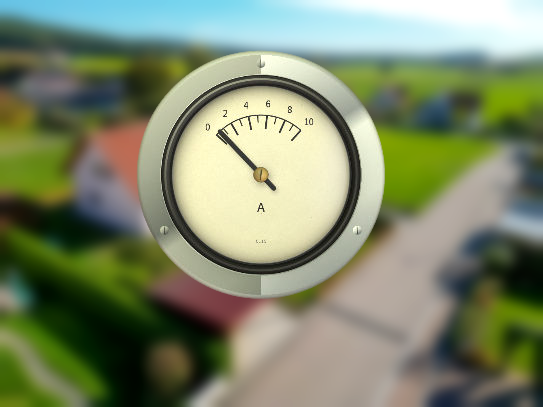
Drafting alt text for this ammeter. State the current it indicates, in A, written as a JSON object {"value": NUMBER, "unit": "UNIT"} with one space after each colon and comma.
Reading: {"value": 0.5, "unit": "A"}
